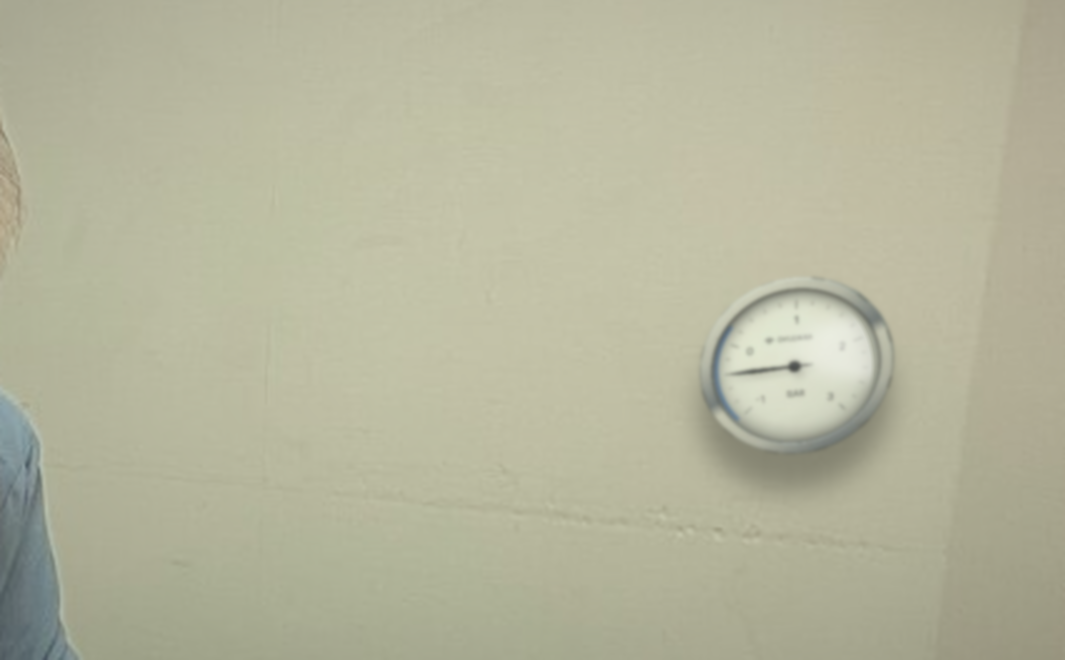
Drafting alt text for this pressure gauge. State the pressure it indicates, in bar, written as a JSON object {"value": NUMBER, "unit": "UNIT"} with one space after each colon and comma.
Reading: {"value": -0.4, "unit": "bar"}
